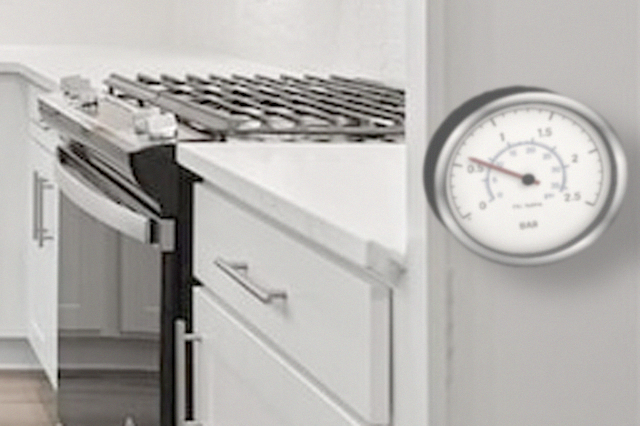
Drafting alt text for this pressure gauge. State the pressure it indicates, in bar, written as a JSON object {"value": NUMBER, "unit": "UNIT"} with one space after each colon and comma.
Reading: {"value": 0.6, "unit": "bar"}
